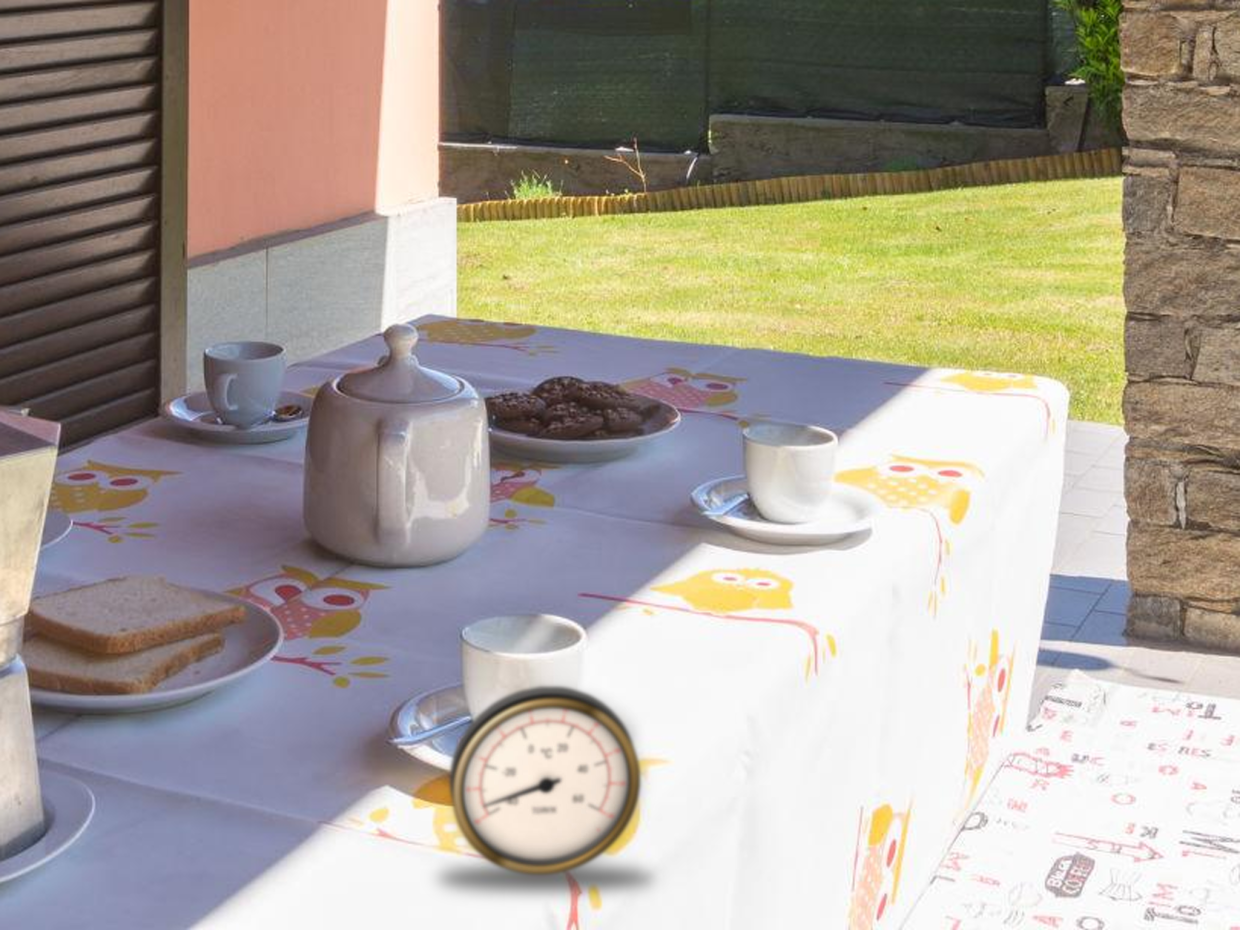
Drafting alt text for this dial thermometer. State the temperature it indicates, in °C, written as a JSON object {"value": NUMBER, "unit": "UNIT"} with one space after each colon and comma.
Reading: {"value": -35, "unit": "°C"}
